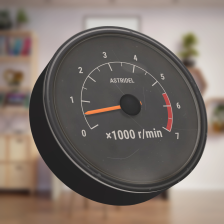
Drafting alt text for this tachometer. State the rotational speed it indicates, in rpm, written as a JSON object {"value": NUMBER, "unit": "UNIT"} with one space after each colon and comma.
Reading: {"value": 500, "unit": "rpm"}
